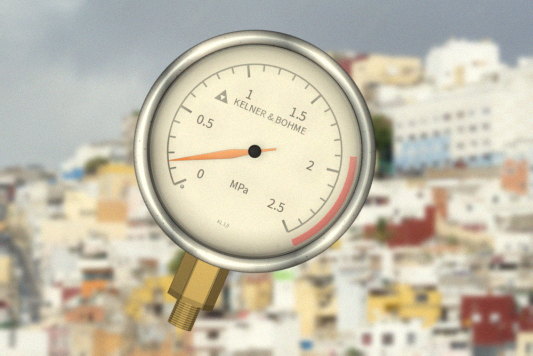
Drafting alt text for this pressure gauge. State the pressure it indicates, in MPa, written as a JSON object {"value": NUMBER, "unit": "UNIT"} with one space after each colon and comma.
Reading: {"value": 0.15, "unit": "MPa"}
